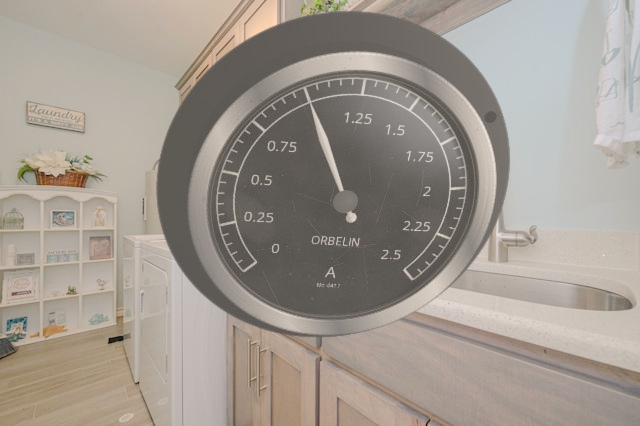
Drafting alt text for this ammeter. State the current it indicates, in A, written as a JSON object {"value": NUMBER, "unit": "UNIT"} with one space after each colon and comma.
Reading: {"value": 1, "unit": "A"}
